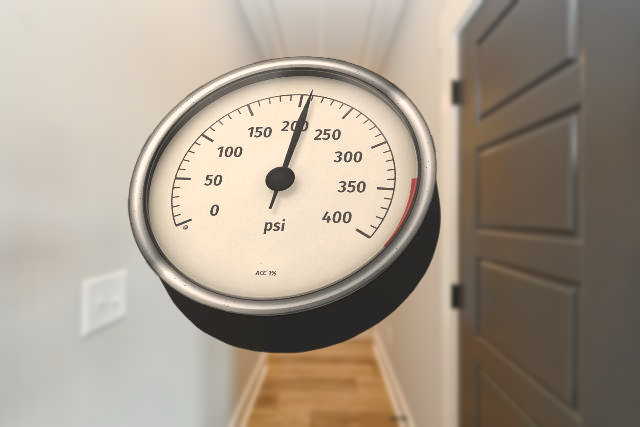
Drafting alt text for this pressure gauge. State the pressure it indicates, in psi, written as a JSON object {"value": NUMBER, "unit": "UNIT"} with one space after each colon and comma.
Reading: {"value": 210, "unit": "psi"}
